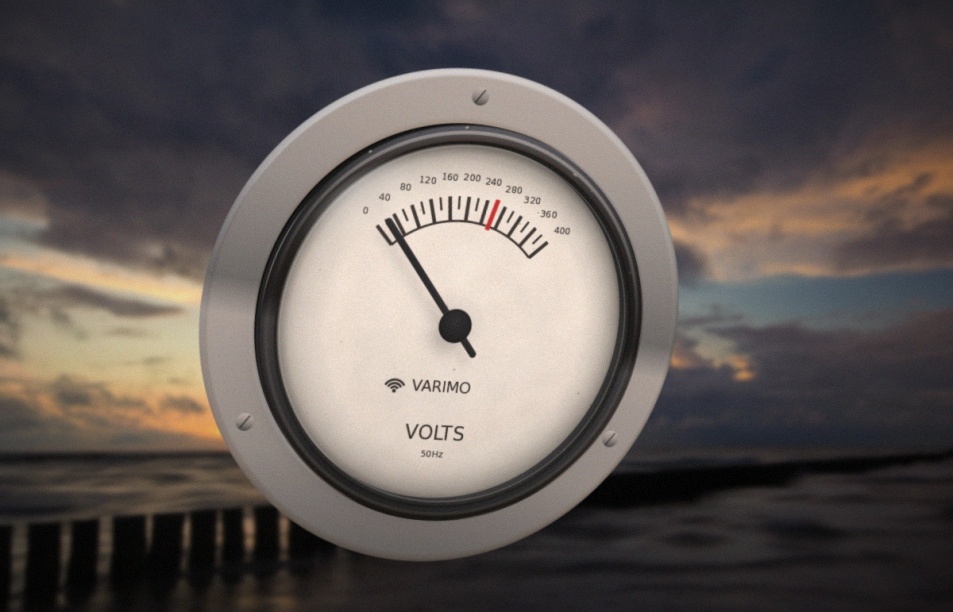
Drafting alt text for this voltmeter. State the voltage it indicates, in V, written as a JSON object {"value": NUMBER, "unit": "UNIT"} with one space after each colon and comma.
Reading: {"value": 20, "unit": "V"}
